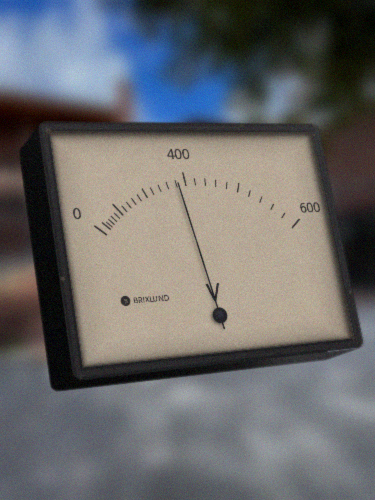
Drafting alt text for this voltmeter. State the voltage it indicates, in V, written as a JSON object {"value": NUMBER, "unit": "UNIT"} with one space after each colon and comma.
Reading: {"value": 380, "unit": "V"}
